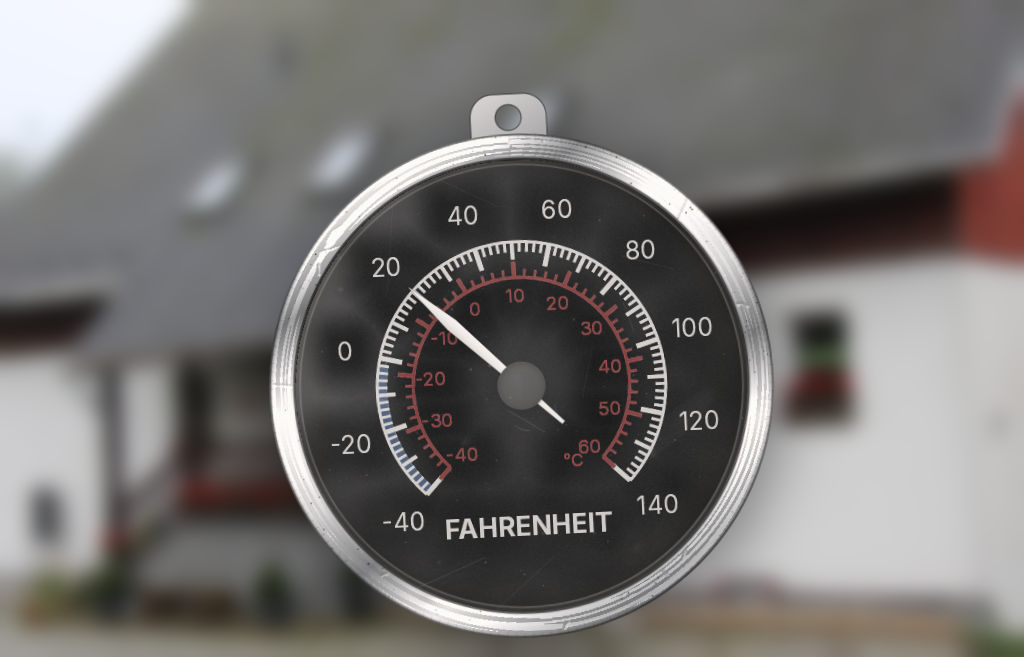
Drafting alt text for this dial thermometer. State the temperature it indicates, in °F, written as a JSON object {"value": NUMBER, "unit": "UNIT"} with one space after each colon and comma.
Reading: {"value": 20, "unit": "°F"}
